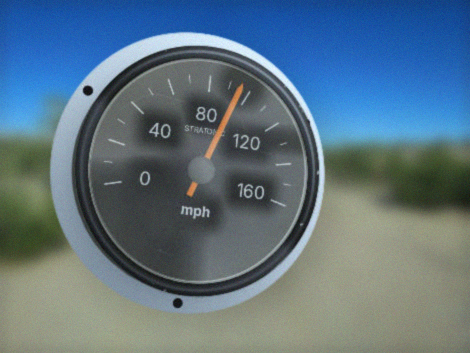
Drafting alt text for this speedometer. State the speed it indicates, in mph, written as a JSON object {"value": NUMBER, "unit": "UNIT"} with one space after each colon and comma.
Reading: {"value": 95, "unit": "mph"}
